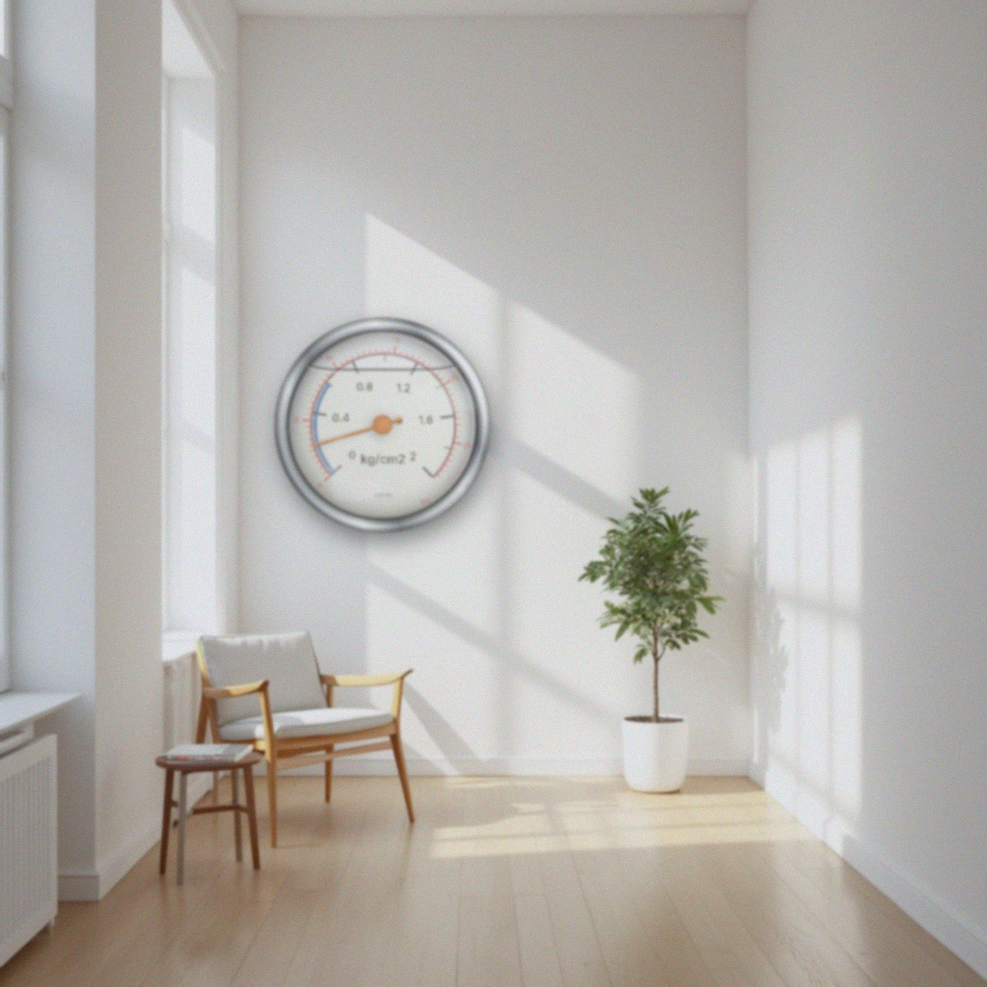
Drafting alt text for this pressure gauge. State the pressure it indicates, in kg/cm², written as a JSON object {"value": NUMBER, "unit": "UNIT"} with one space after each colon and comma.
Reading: {"value": 0.2, "unit": "kg/cm²"}
